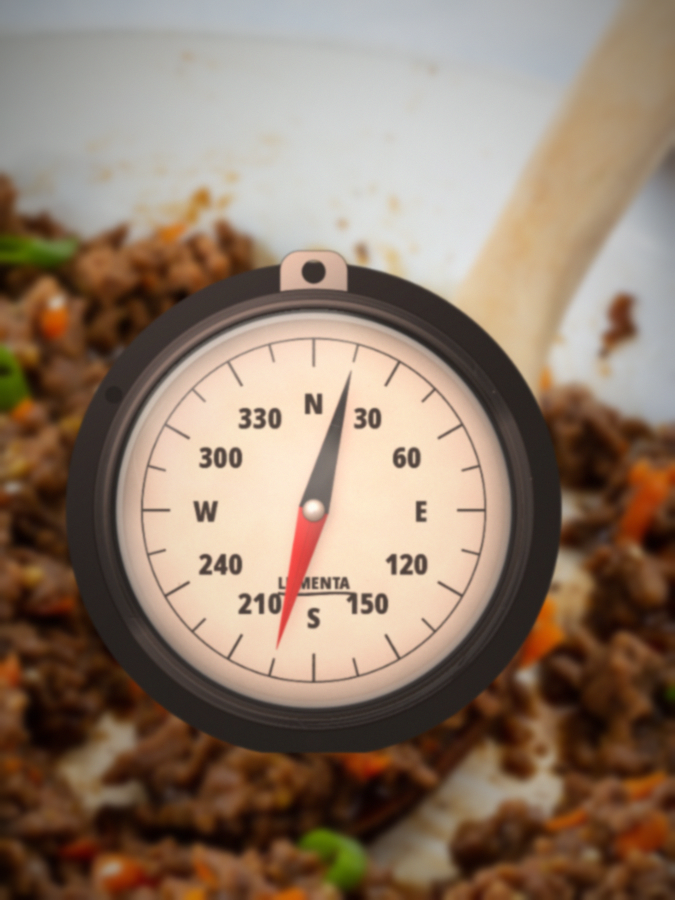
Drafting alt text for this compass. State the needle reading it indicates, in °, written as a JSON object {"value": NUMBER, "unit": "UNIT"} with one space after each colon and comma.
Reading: {"value": 195, "unit": "°"}
